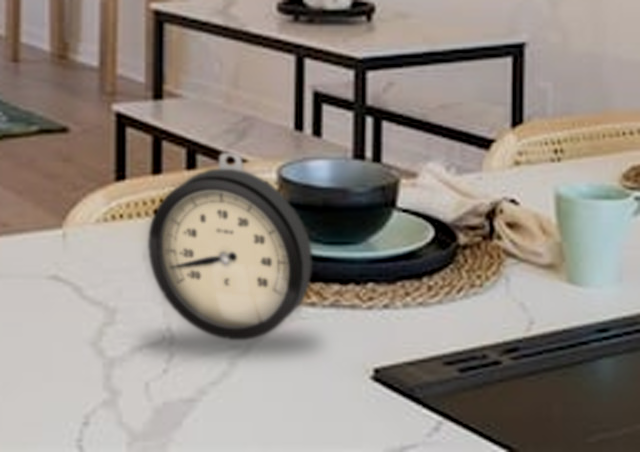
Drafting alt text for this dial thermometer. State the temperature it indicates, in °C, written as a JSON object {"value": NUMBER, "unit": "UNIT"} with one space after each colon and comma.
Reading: {"value": -25, "unit": "°C"}
